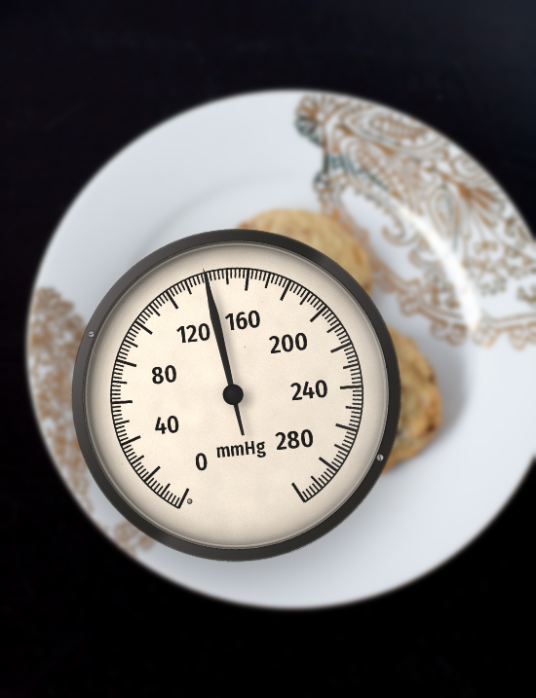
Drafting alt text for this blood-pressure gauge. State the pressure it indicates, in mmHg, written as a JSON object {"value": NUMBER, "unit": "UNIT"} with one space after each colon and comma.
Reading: {"value": 140, "unit": "mmHg"}
